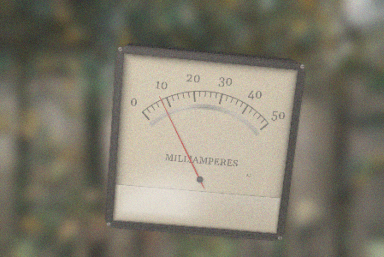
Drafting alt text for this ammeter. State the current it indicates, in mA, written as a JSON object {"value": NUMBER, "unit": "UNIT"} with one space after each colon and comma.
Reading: {"value": 8, "unit": "mA"}
